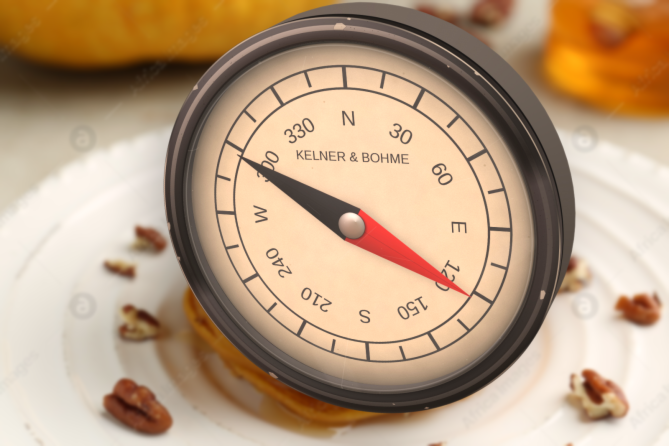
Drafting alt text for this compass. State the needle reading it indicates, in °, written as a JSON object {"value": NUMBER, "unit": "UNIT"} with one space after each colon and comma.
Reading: {"value": 120, "unit": "°"}
